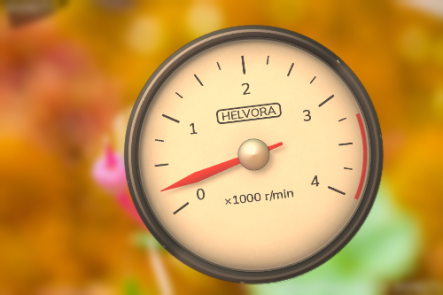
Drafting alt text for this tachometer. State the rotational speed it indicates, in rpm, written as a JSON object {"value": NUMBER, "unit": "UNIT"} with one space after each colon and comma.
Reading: {"value": 250, "unit": "rpm"}
